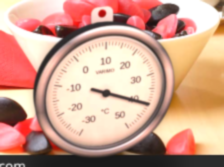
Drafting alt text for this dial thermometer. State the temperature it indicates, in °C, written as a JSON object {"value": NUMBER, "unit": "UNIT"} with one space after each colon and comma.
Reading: {"value": 40, "unit": "°C"}
